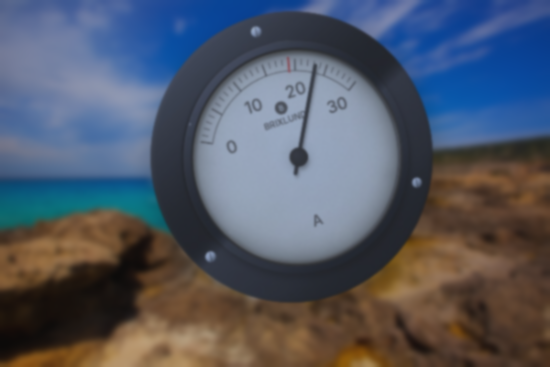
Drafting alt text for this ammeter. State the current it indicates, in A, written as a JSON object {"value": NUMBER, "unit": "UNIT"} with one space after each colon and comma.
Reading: {"value": 23, "unit": "A"}
